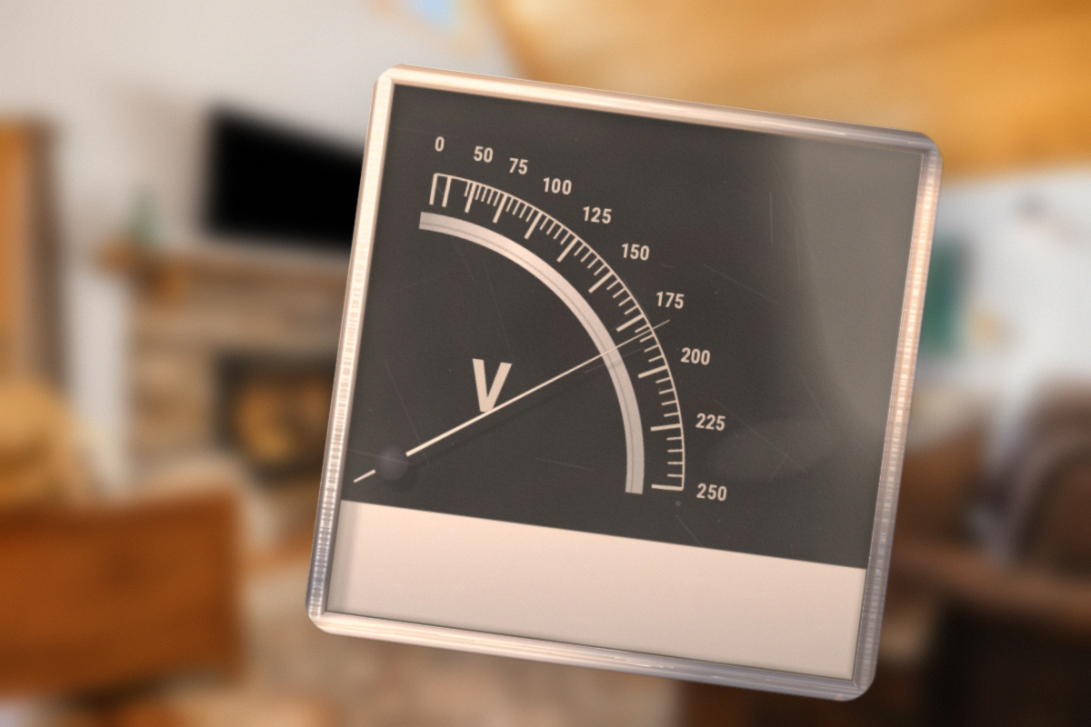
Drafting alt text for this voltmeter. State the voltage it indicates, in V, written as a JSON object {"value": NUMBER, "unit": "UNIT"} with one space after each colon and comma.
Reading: {"value": 182.5, "unit": "V"}
